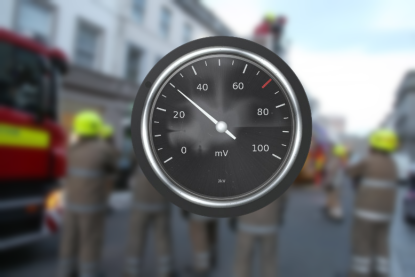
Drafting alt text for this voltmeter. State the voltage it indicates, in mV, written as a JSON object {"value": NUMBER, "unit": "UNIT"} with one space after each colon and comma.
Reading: {"value": 30, "unit": "mV"}
